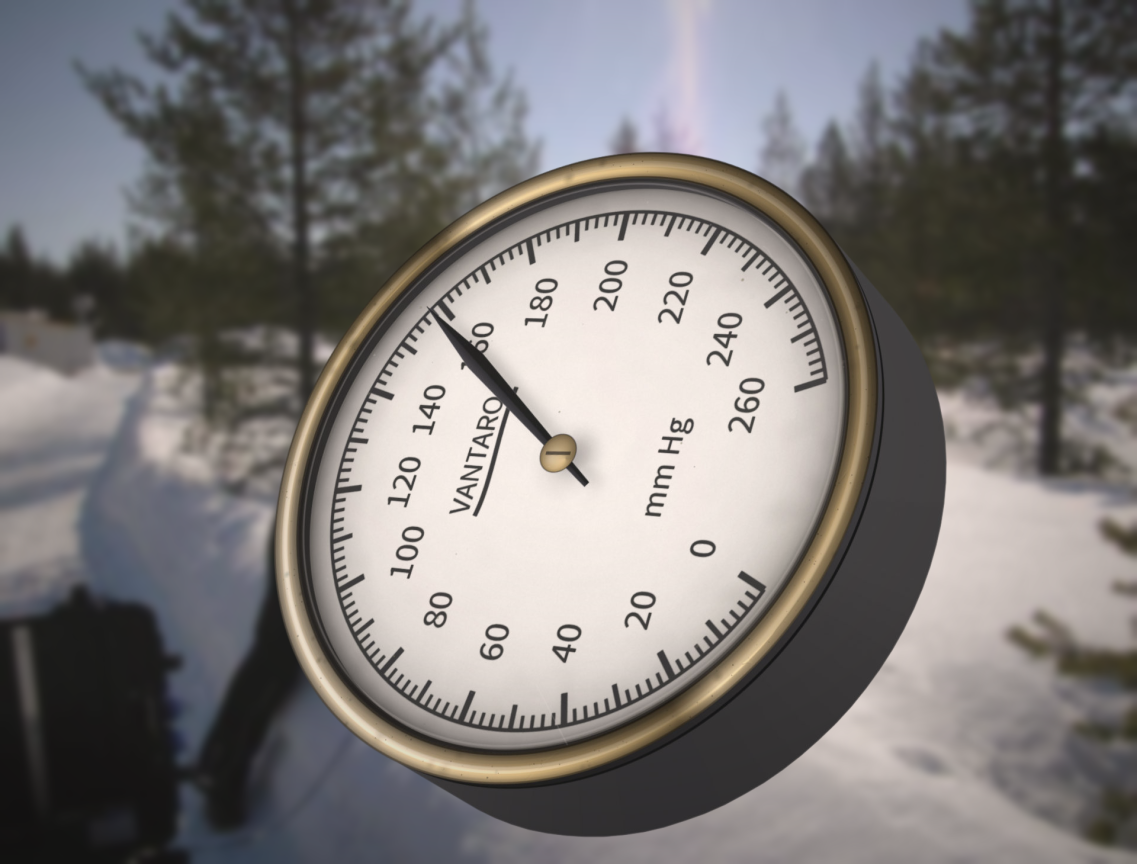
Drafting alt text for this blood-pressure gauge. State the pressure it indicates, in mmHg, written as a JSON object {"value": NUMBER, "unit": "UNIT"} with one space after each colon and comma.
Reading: {"value": 158, "unit": "mmHg"}
